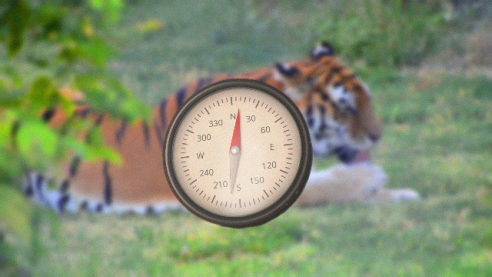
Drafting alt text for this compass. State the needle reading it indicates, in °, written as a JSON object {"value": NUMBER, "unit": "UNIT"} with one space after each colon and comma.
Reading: {"value": 10, "unit": "°"}
